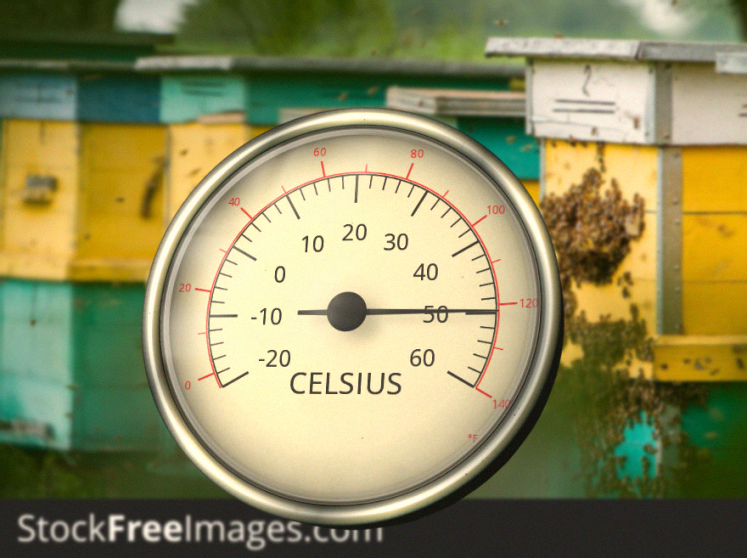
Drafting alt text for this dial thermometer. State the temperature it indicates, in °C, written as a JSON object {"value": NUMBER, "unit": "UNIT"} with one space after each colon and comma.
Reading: {"value": 50, "unit": "°C"}
